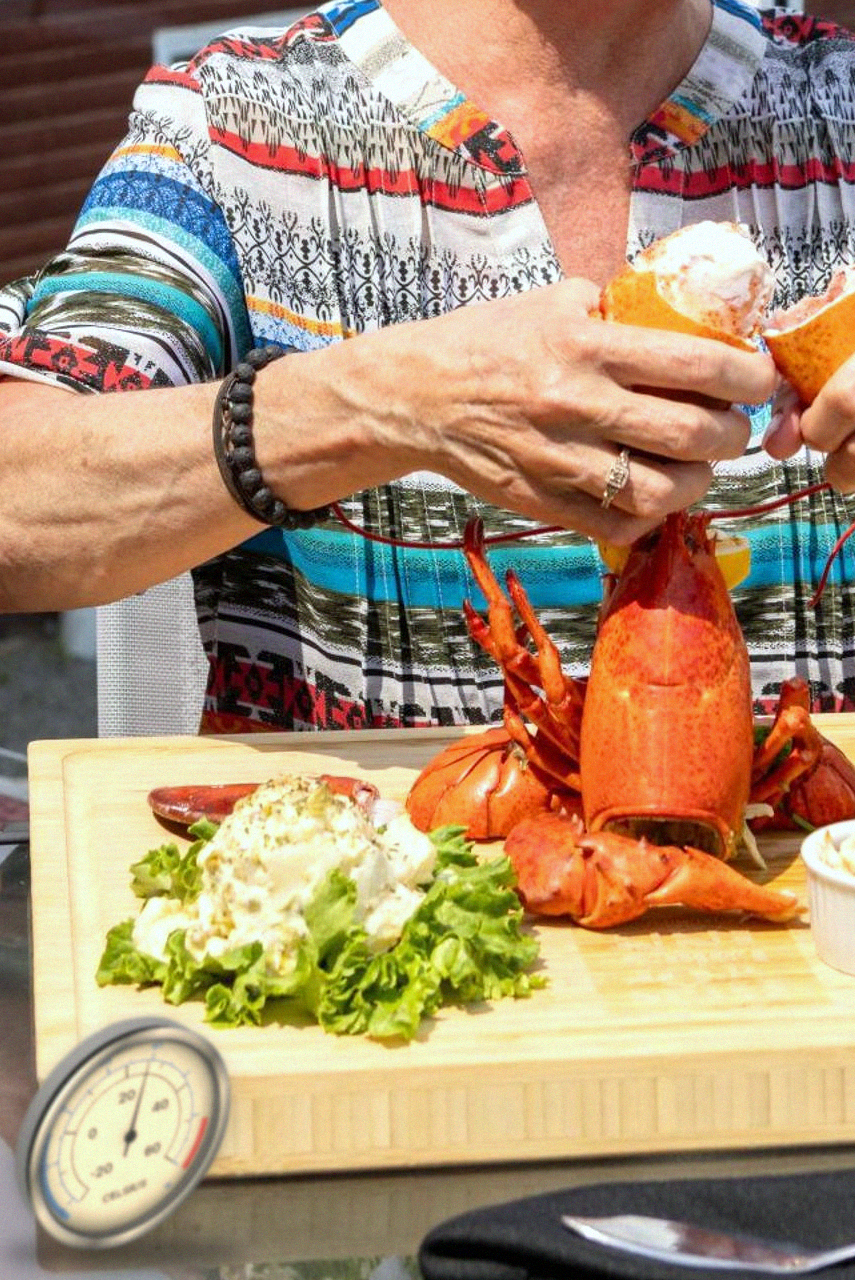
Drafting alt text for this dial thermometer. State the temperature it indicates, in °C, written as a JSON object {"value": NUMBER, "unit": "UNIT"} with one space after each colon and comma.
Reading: {"value": 25, "unit": "°C"}
